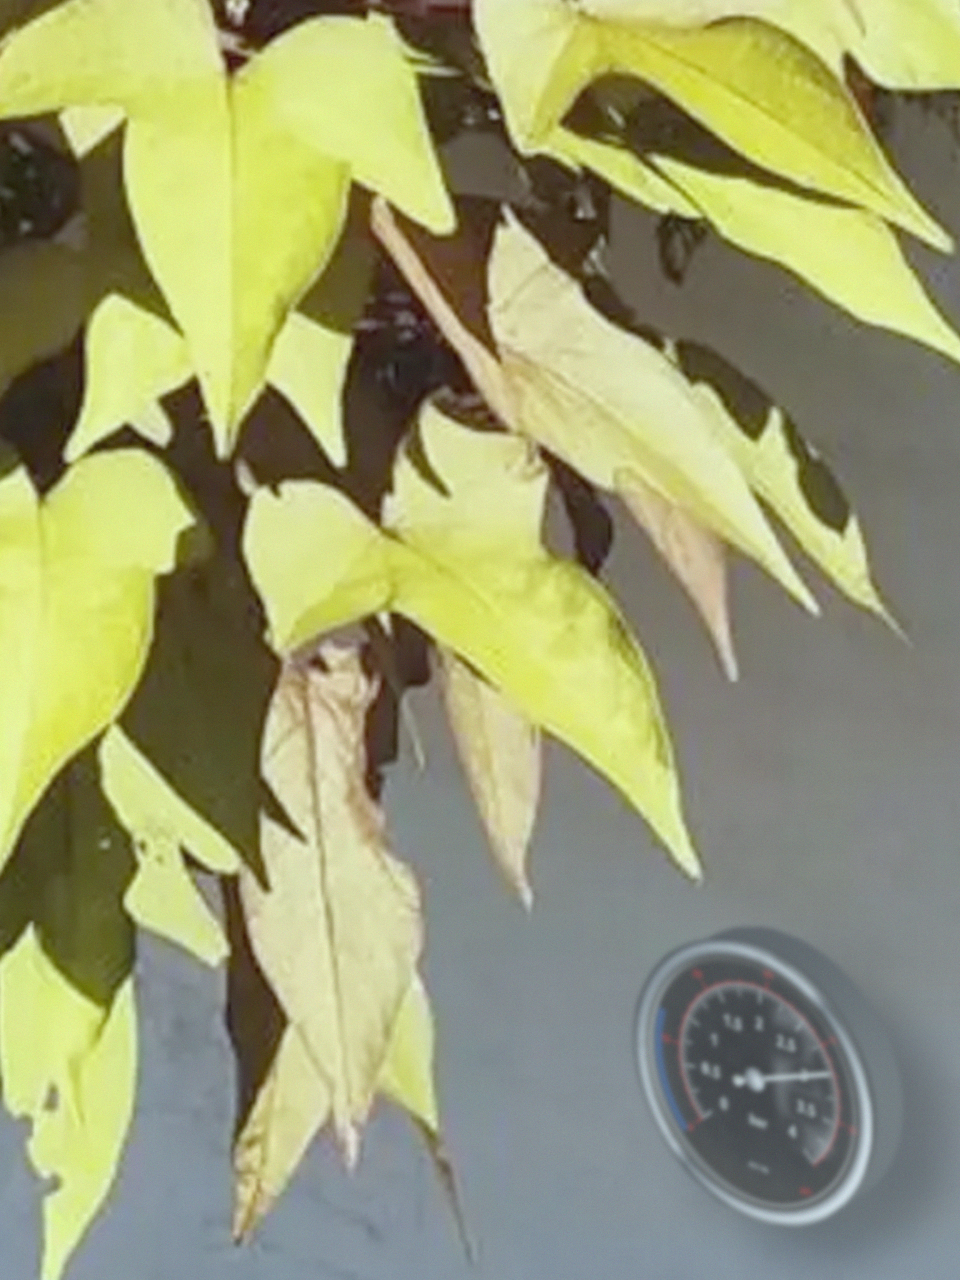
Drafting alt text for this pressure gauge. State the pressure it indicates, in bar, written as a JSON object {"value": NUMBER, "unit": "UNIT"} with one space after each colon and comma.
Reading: {"value": 3, "unit": "bar"}
